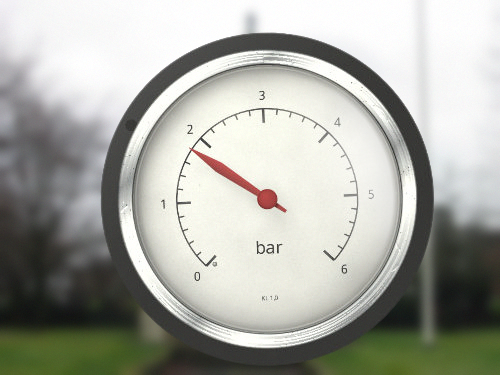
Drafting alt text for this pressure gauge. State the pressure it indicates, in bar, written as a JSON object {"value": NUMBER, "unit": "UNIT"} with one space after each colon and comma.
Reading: {"value": 1.8, "unit": "bar"}
